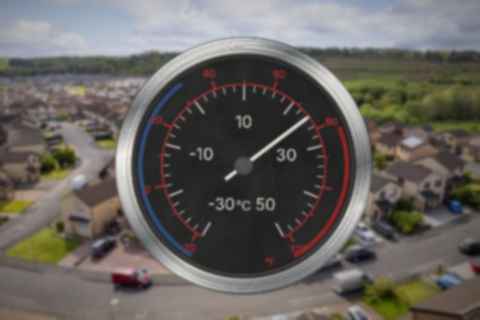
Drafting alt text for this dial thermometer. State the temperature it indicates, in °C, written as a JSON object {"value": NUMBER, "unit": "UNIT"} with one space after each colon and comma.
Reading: {"value": 24, "unit": "°C"}
